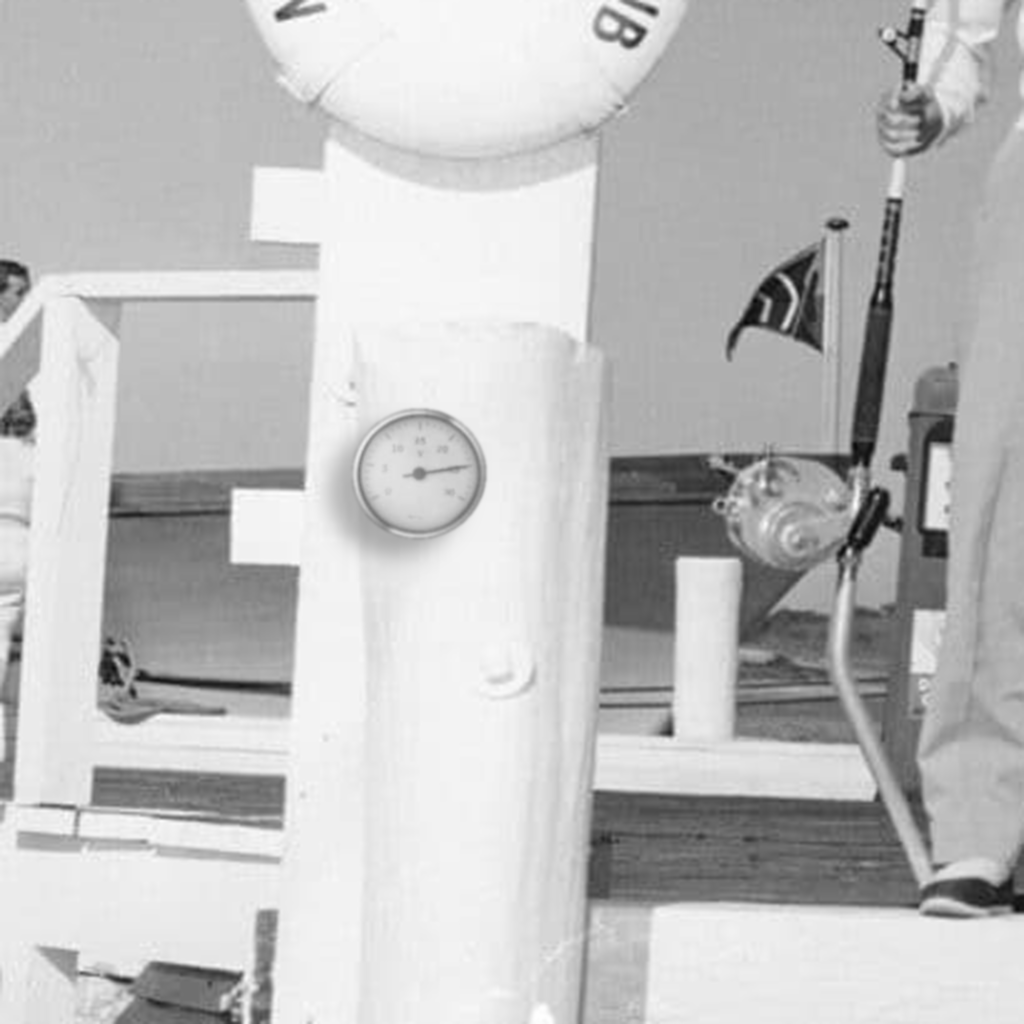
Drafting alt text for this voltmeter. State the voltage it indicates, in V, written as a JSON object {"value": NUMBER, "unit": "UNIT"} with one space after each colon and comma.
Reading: {"value": 25, "unit": "V"}
